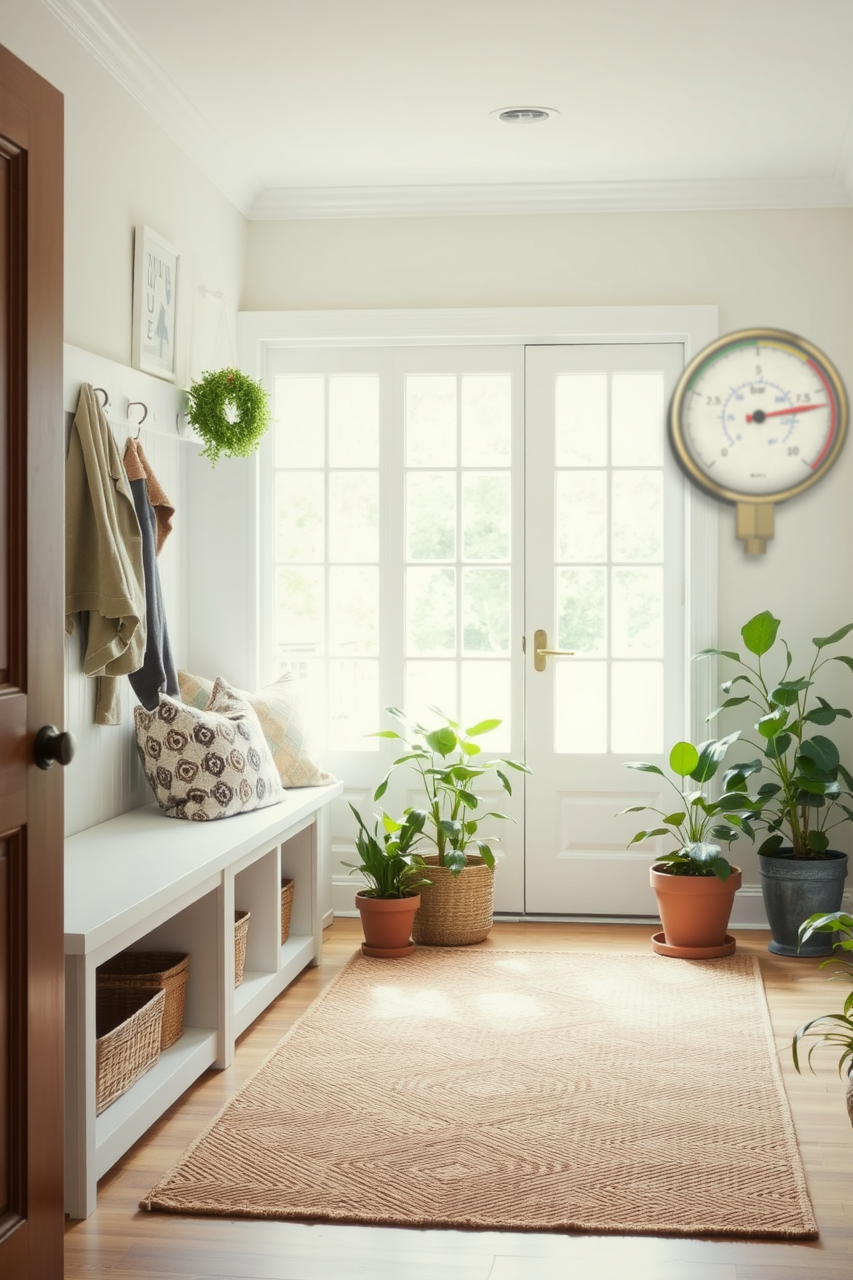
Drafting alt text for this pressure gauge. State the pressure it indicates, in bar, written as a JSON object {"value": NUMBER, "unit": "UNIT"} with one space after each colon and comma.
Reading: {"value": 8, "unit": "bar"}
